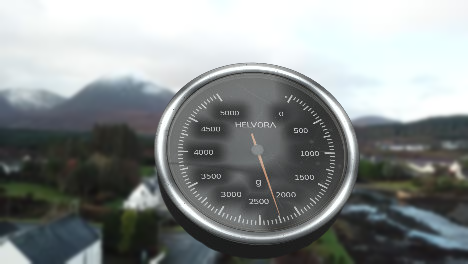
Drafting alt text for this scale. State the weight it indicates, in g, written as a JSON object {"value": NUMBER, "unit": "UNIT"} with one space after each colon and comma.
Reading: {"value": 2250, "unit": "g"}
